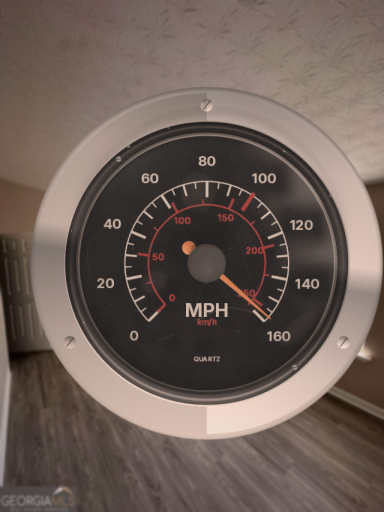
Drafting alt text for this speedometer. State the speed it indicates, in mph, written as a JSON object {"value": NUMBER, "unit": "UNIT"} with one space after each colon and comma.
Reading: {"value": 157.5, "unit": "mph"}
